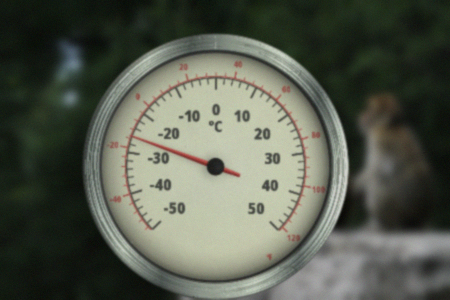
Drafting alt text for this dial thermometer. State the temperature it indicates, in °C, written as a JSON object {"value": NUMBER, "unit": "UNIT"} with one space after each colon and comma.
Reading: {"value": -26, "unit": "°C"}
